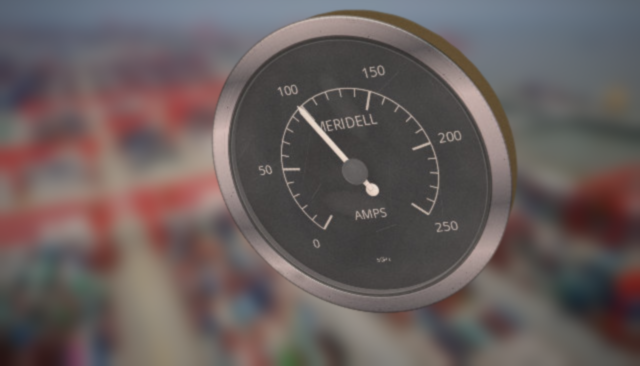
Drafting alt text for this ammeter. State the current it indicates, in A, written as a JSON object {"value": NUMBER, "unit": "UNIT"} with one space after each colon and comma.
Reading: {"value": 100, "unit": "A"}
